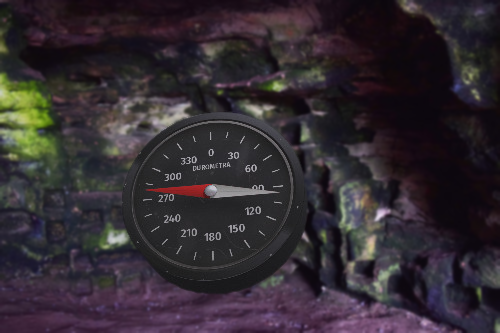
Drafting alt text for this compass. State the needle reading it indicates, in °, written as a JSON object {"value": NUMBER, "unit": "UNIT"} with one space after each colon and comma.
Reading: {"value": 277.5, "unit": "°"}
